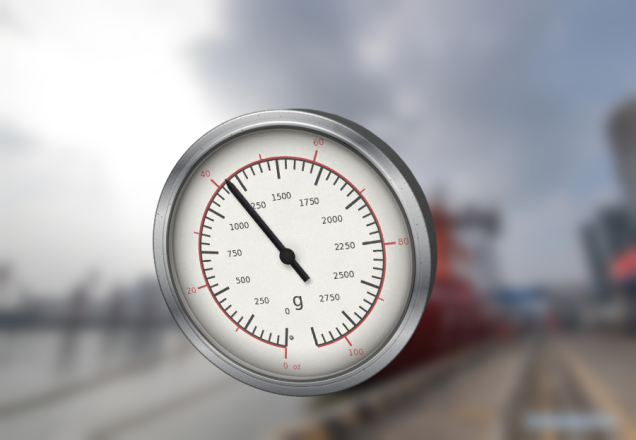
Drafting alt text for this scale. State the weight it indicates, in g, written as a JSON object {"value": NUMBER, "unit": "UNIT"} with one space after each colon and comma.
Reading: {"value": 1200, "unit": "g"}
